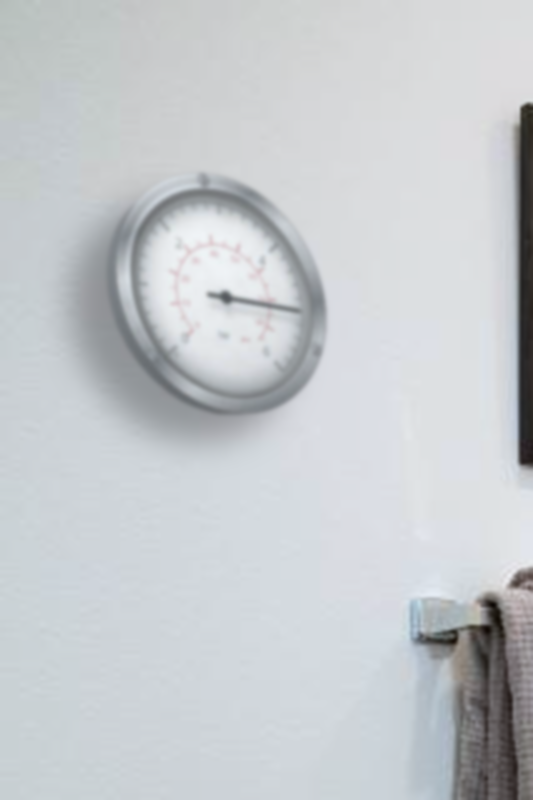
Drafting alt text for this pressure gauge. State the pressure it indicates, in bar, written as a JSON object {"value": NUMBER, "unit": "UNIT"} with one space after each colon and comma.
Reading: {"value": 5, "unit": "bar"}
